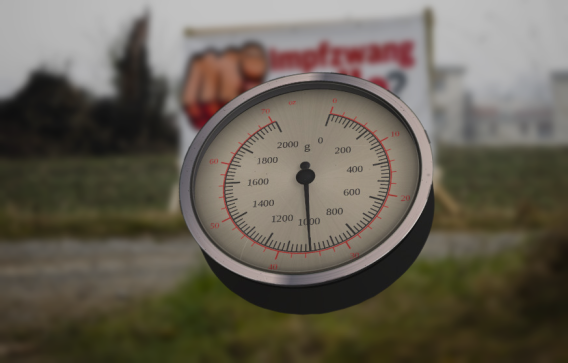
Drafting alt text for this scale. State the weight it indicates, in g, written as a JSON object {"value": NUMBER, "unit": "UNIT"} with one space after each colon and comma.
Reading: {"value": 1000, "unit": "g"}
